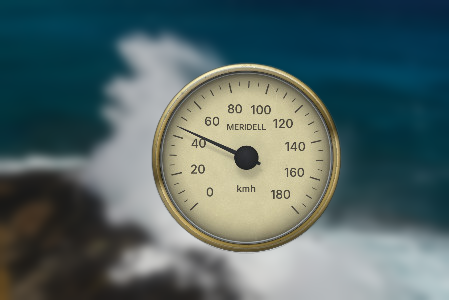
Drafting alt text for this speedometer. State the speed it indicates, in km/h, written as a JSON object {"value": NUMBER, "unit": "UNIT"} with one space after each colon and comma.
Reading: {"value": 45, "unit": "km/h"}
